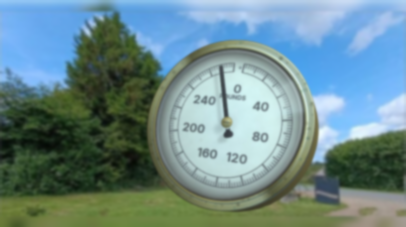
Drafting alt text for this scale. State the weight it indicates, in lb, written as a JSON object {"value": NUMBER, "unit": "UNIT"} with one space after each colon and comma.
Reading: {"value": 270, "unit": "lb"}
